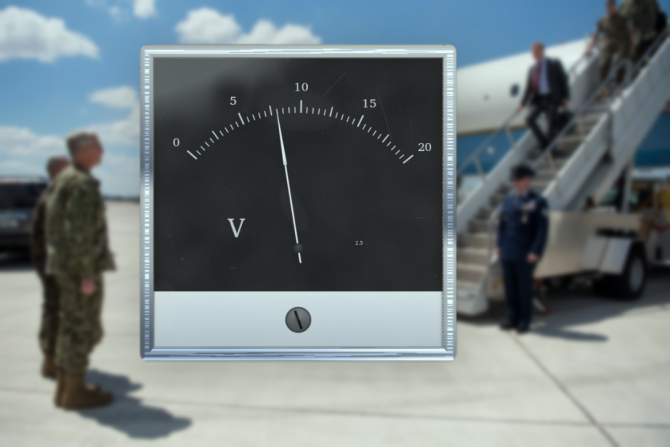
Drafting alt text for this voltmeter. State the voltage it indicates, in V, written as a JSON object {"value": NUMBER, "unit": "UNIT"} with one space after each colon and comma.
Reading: {"value": 8, "unit": "V"}
